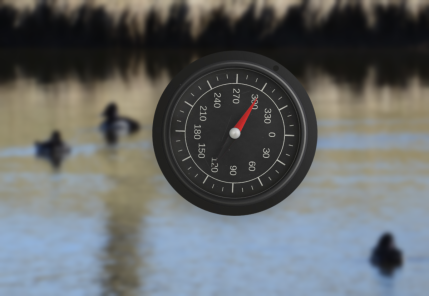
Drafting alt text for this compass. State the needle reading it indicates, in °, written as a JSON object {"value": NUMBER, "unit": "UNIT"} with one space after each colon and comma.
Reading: {"value": 300, "unit": "°"}
